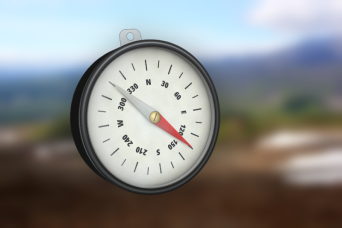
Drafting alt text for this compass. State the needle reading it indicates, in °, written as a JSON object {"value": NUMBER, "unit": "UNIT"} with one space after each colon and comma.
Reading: {"value": 135, "unit": "°"}
